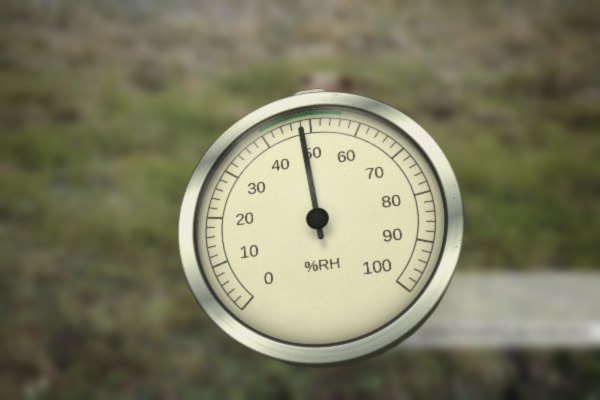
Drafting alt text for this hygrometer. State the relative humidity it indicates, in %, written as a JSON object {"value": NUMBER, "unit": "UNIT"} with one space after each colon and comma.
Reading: {"value": 48, "unit": "%"}
